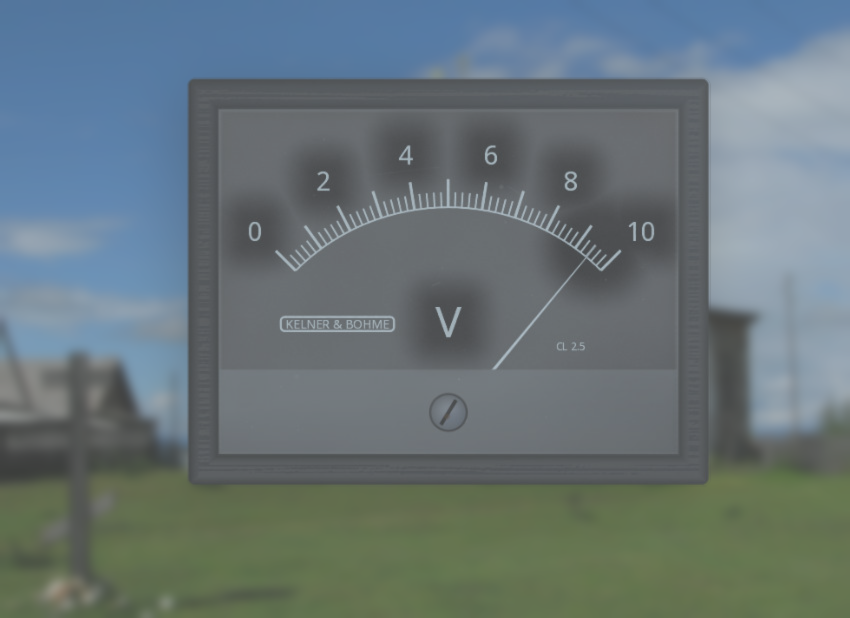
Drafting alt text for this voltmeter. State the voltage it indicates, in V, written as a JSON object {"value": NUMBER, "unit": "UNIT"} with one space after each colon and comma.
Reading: {"value": 9.4, "unit": "V"}
